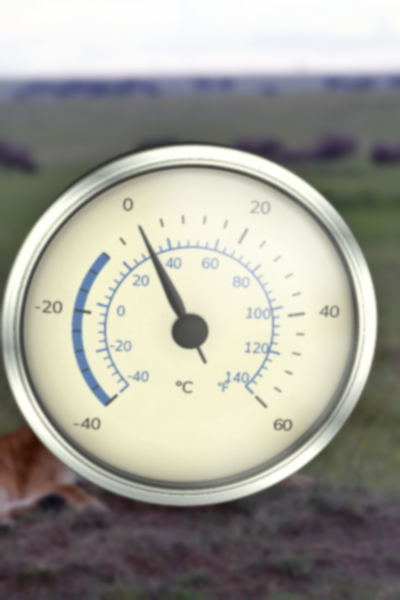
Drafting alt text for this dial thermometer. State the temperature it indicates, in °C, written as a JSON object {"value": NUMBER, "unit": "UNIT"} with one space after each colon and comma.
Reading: {"value": 0, "unit": "°C"}
